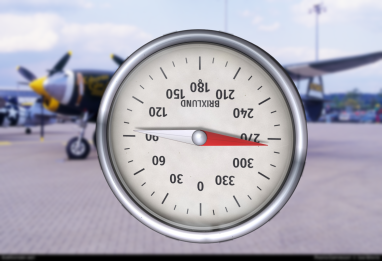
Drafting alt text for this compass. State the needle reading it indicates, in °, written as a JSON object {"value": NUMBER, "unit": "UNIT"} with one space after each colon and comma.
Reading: {"value": 275, "unit": "°"}
